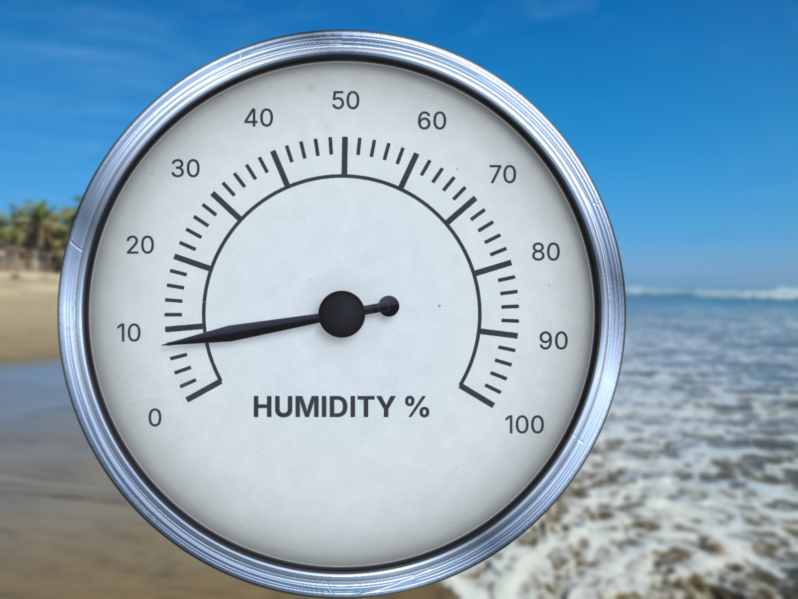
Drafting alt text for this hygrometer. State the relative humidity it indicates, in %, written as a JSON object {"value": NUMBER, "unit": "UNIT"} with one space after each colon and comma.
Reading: {"value": 8, "unit": "%"}
